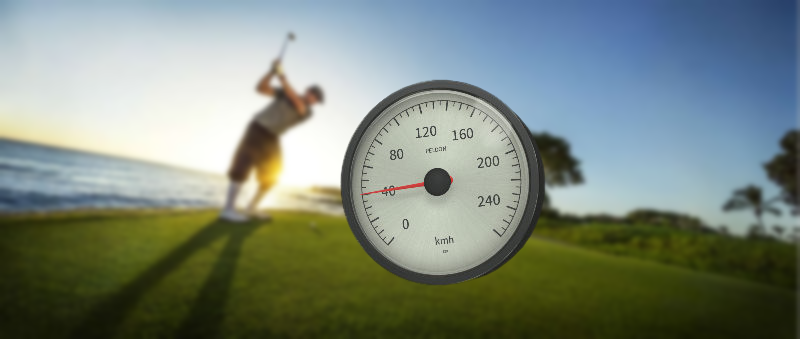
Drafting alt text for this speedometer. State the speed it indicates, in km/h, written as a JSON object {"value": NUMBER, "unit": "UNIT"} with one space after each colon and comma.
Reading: {"value": 40, "unit": "km/h"}
